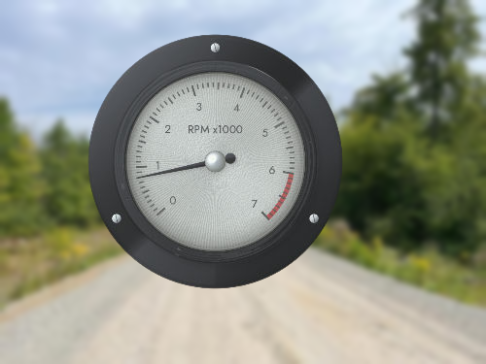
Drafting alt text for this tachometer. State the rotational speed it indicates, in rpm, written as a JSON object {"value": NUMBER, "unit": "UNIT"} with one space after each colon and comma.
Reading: {"value": 800, "unit": "rpm"}
